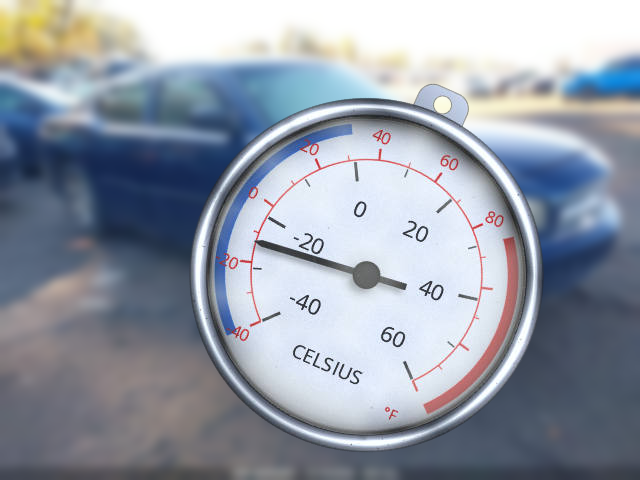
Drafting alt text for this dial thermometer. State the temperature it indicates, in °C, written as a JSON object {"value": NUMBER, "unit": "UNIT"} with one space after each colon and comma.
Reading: {"value": -25, "unit": "°C"}
